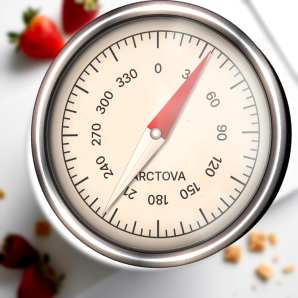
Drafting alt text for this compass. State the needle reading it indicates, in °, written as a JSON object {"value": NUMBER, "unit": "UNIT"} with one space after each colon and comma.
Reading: {"value": 35, "unit": "°"}
